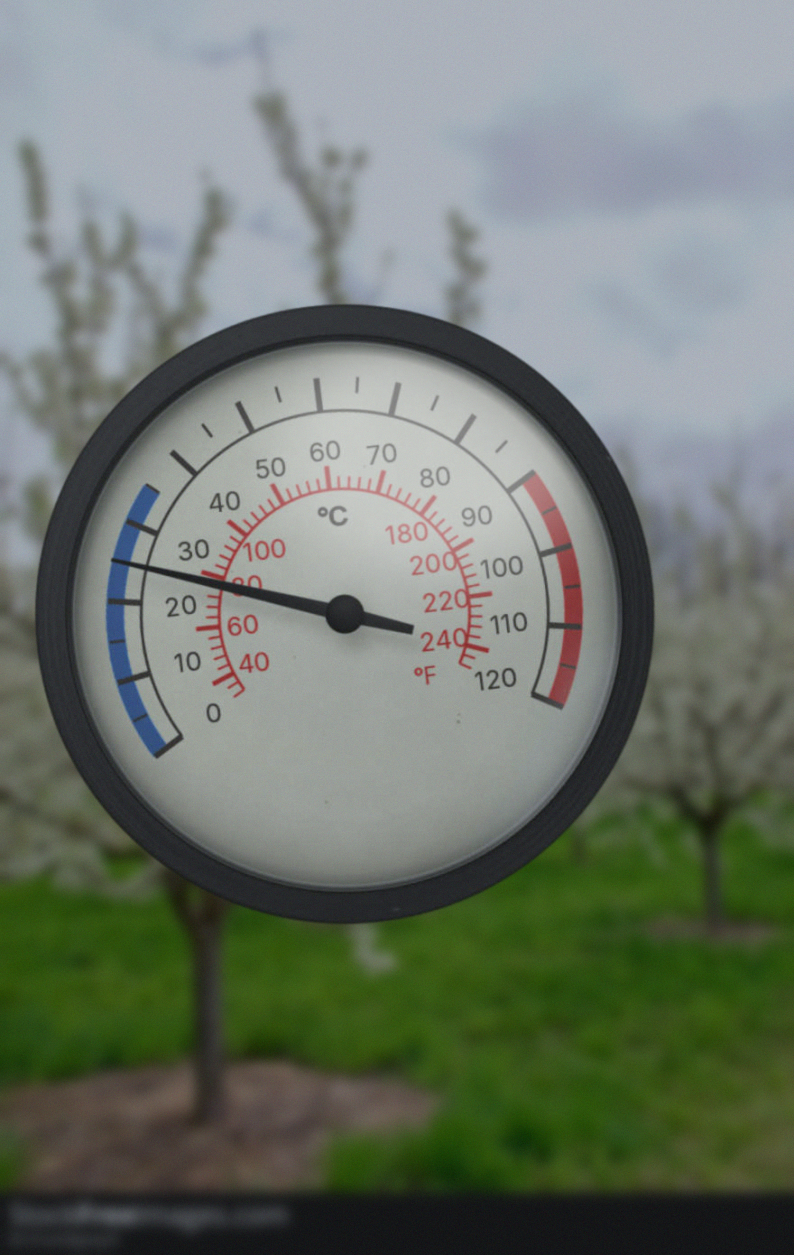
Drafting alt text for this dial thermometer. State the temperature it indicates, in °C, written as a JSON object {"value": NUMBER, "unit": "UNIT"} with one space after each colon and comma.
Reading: {"value": 25, "unit": "°C"}
